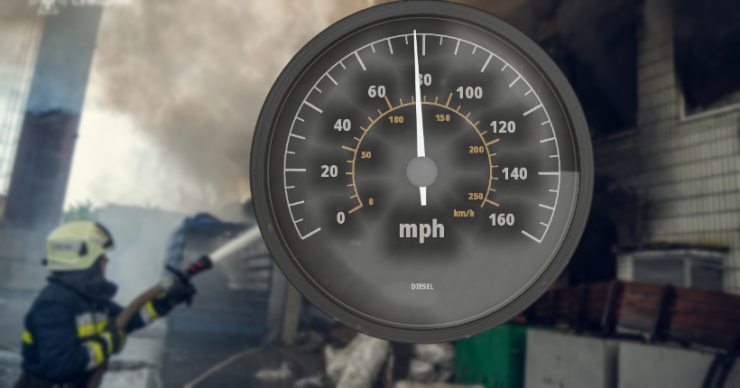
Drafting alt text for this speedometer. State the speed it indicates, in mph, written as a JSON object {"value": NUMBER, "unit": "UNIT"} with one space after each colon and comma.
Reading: {"value": 77.5, "unit": "mph"}
